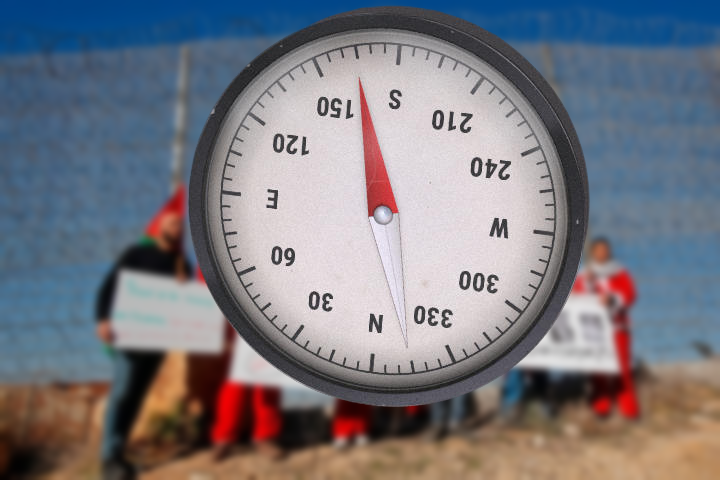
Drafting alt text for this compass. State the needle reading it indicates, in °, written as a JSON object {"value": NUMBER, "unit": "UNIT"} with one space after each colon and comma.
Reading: {"value": 165, "unit": "°"}
